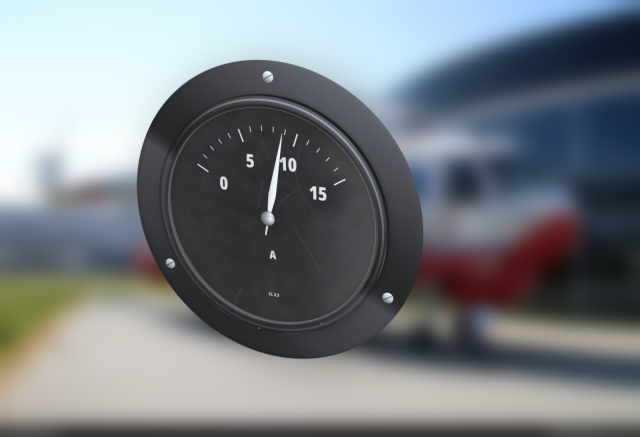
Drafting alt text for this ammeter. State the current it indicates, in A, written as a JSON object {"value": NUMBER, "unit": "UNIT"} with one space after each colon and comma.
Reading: {"value": 9, "unit": "A"}
